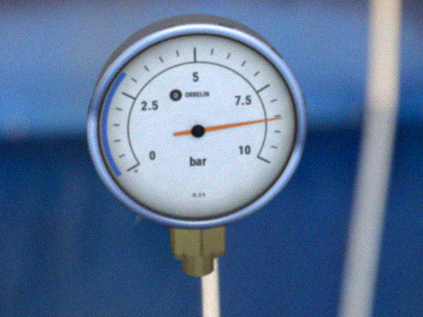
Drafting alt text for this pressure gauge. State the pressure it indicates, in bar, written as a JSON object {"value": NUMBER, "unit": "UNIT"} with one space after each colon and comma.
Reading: {"value": 8.5, "unit": "bar"}
